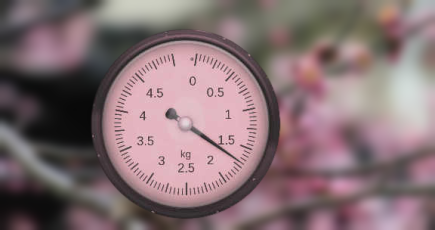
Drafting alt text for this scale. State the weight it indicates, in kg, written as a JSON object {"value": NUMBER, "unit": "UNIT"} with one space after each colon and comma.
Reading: {"value": 1.7, "unit": "kg"}
